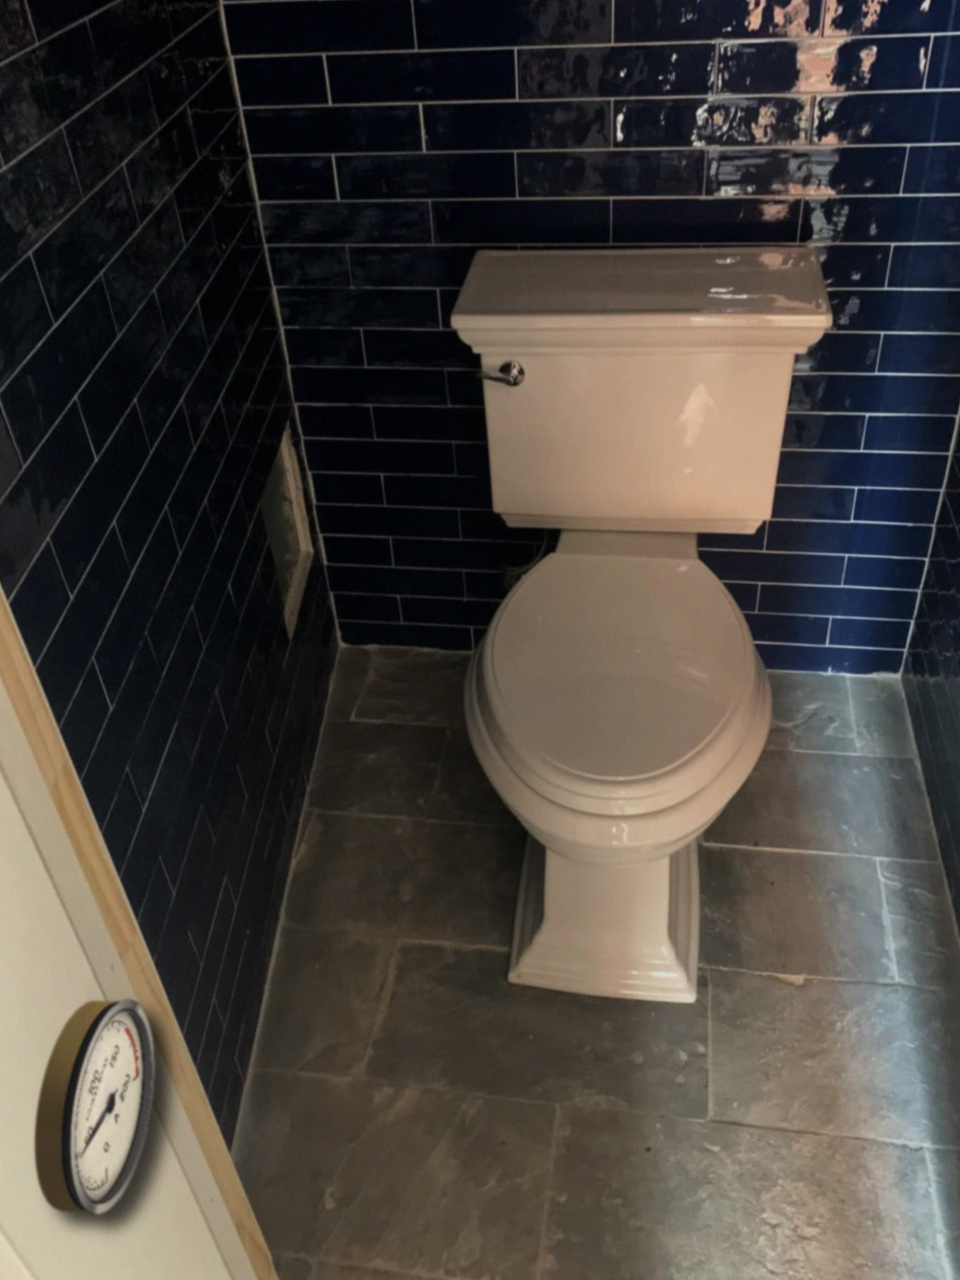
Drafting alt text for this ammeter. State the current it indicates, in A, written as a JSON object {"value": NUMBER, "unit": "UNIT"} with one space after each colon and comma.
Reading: {"value": 50, "unit": "A"}
